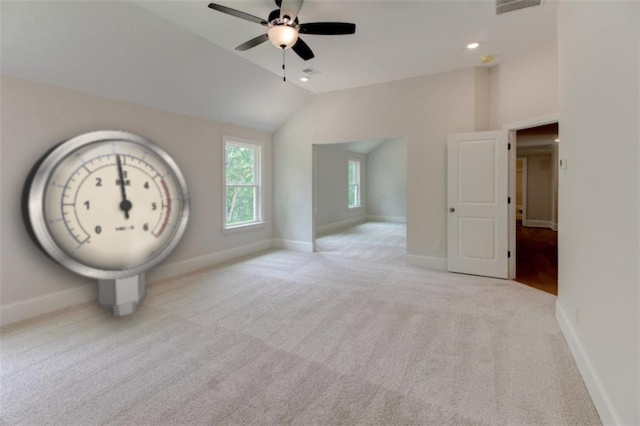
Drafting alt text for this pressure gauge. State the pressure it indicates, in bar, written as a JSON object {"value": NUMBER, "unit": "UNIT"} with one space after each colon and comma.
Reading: {"value": 2.8, "unit": "bar"}
